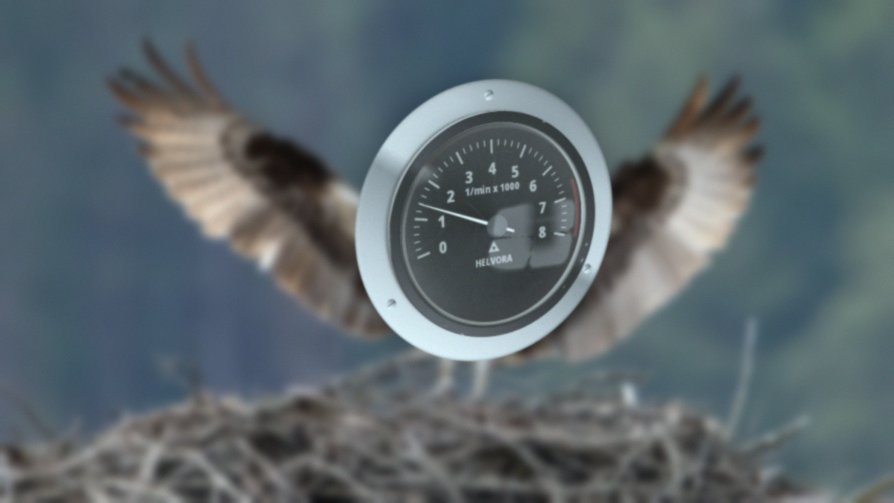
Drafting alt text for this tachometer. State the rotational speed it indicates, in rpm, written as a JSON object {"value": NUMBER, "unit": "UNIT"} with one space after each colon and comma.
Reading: {"value": 1400, "unit": "rpm"}
